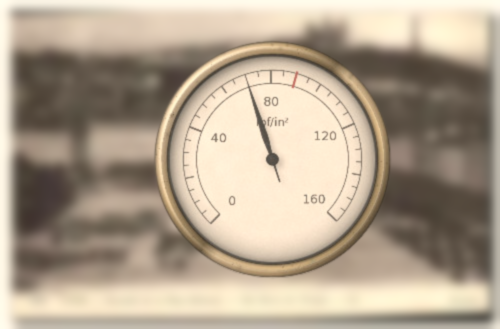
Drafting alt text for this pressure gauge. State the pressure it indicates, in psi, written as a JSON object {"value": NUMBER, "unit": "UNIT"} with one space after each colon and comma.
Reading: {"value": 70, "unit": "psi"}
